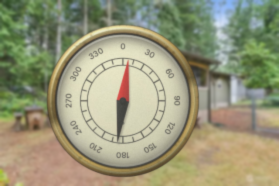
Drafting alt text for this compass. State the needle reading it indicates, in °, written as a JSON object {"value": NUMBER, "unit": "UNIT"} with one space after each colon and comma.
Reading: {"value": 7.5, "unit": "°"}
